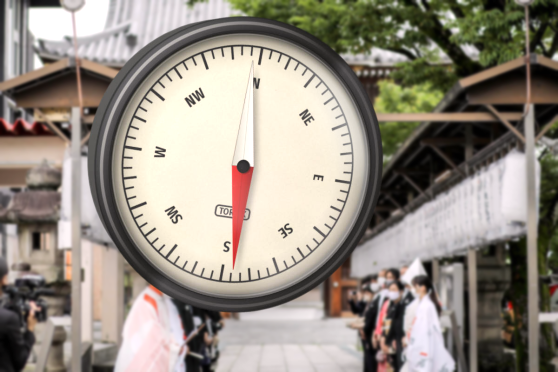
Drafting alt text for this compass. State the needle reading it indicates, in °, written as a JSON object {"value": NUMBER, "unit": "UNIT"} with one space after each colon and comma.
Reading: {"value": 175, "unit": "°"}
